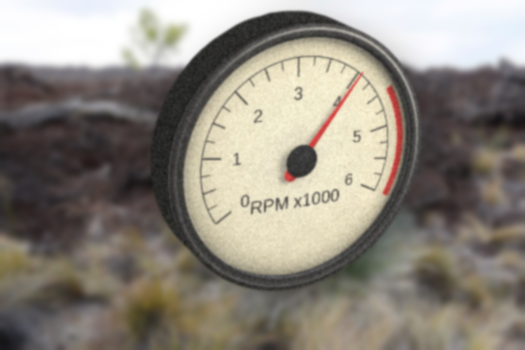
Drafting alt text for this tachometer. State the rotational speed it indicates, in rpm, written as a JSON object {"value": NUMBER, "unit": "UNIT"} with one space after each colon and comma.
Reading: {"value": 4000, "unit": "rpm"}
